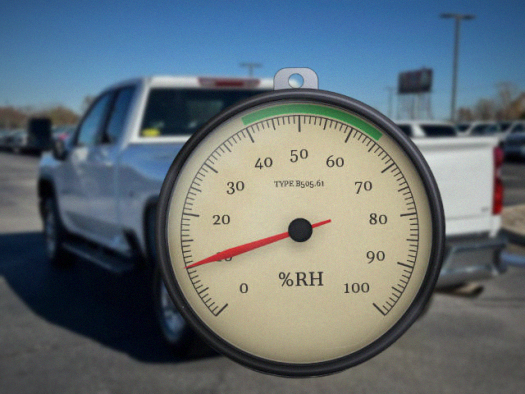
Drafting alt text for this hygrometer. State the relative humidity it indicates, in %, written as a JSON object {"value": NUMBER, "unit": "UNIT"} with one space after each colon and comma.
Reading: {"value": 10, "unit": "%"}
